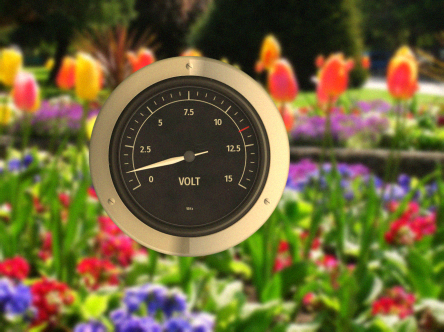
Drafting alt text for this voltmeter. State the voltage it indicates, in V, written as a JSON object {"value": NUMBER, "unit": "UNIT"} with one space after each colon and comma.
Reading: {"value": 1, "unit": "V"}
